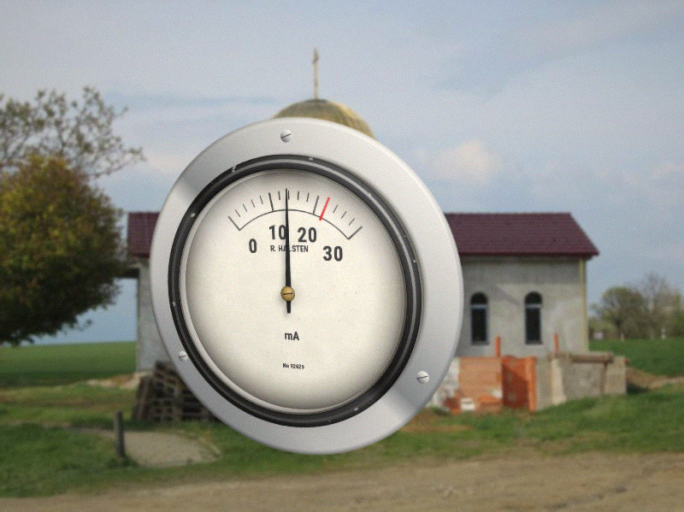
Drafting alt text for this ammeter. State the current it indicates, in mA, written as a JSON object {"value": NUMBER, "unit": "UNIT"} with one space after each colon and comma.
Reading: {"value": 14, "unit": "mA"}
